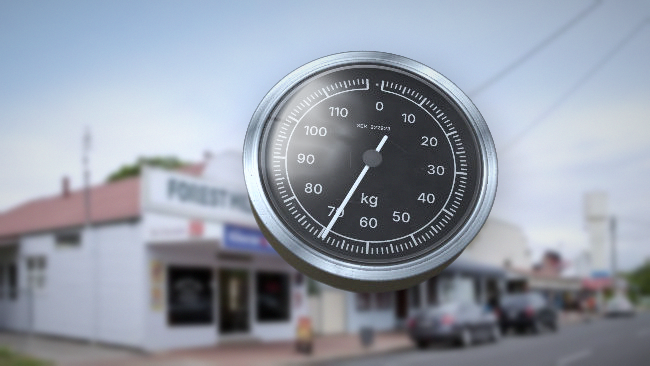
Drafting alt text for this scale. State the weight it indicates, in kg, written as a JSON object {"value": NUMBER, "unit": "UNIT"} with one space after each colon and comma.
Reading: {"value": 69, "unit": "kg"}
